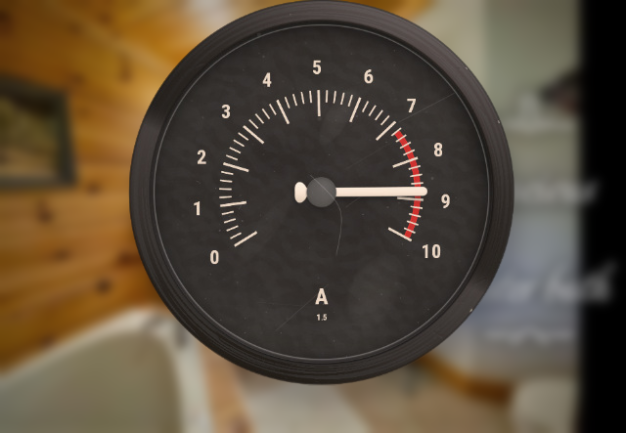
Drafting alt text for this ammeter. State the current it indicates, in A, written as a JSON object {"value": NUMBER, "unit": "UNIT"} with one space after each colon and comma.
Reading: {"value": 8.8, "unit": "A"}
